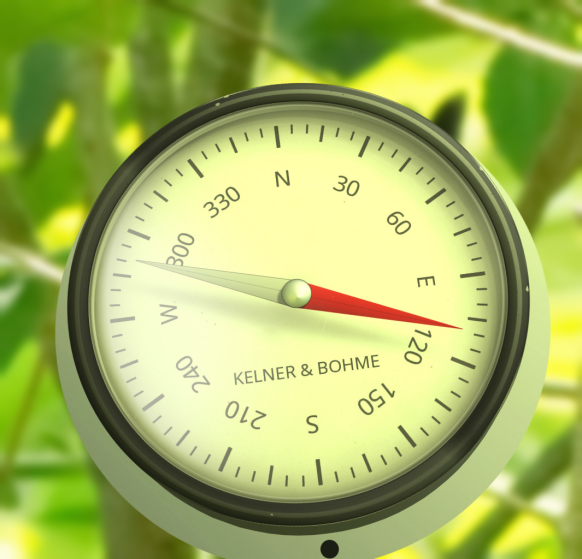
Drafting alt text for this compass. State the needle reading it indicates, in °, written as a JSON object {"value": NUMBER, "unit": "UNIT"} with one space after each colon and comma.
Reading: {"value": 110, "unit": "°"}
